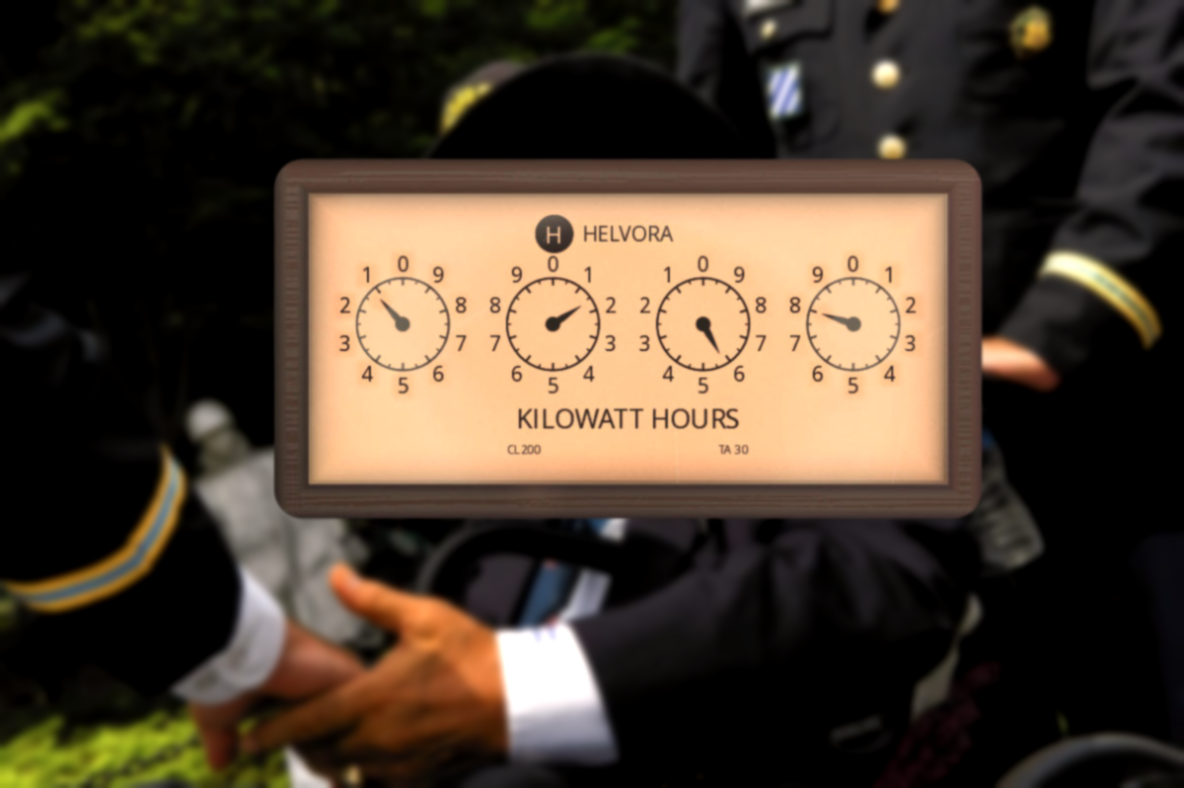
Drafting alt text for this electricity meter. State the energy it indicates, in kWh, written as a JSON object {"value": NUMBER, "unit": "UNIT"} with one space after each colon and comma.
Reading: {"value": 1158, "unit": "kWh"}
